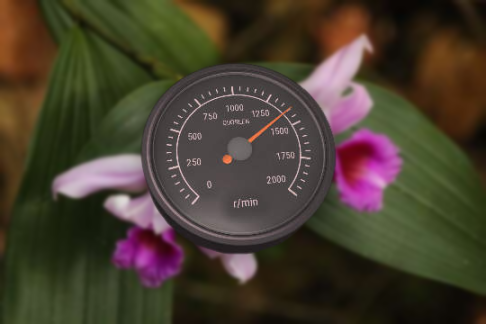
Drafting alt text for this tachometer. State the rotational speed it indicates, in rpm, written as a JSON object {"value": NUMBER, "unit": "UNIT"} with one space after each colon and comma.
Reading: {"value": 1400, "unit": "rpm"}
